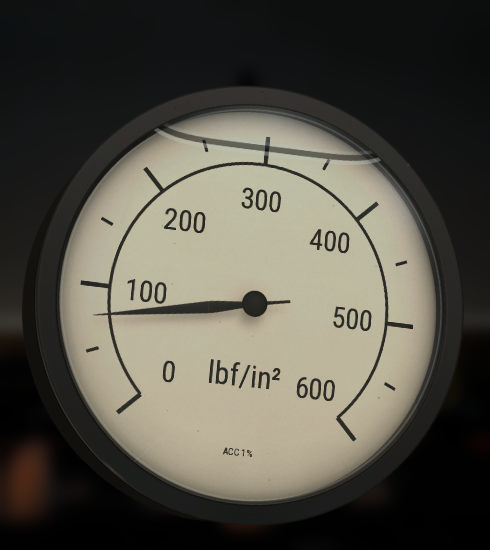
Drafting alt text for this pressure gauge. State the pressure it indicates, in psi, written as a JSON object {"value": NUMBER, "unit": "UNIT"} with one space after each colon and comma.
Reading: {"value": 75, "unit": "psi"}
